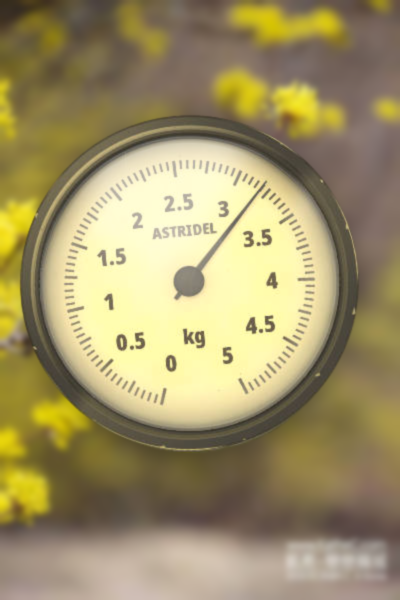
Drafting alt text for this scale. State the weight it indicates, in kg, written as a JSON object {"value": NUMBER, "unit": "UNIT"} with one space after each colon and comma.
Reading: {"value": 3.2, "unit": "kg"}
